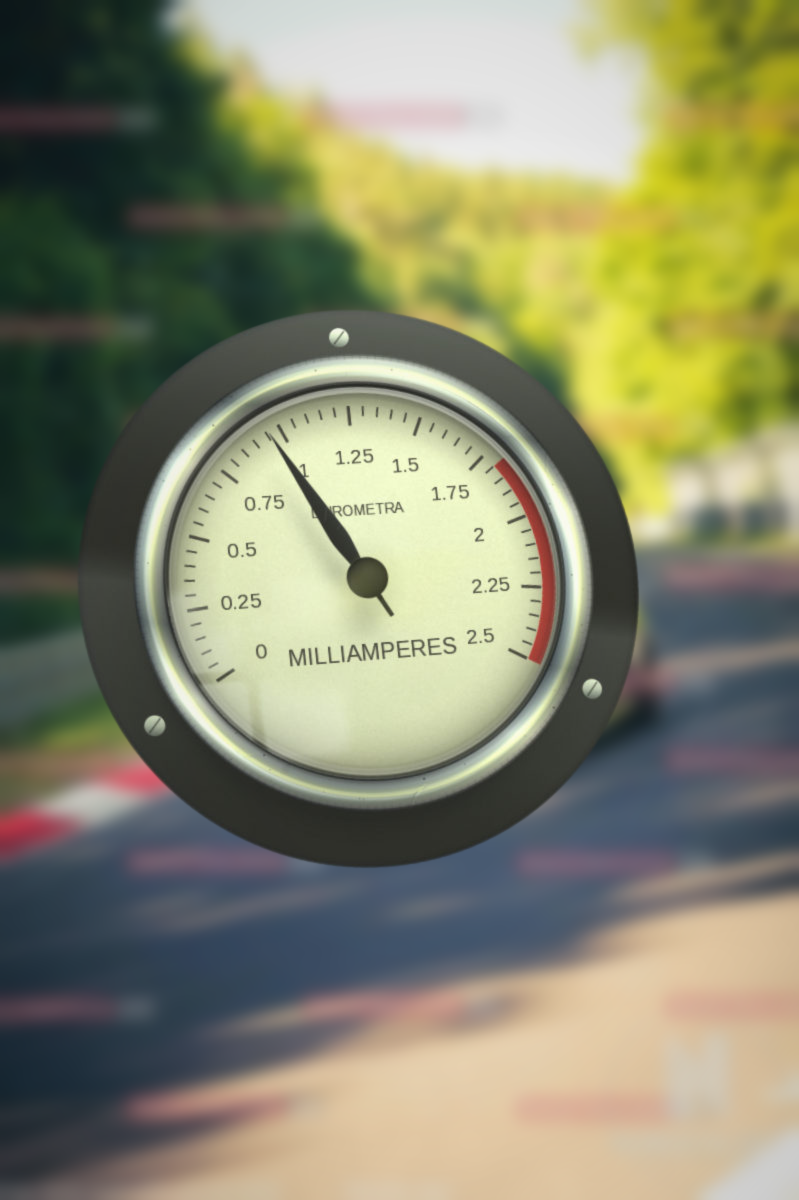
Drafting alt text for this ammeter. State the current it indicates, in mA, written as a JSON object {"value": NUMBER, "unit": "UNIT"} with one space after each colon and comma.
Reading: {"value": 0.95, "unit": "mA"}
